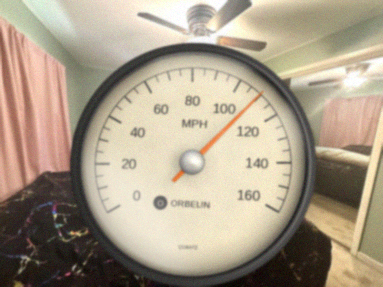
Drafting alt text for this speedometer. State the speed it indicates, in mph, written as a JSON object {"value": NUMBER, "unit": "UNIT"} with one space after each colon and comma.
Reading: {"value": 110, "unit": "mph"}
